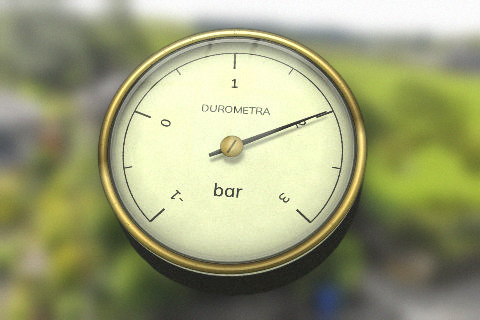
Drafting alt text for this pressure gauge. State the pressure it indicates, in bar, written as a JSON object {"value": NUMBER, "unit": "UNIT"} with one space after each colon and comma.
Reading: {"value": 2, "unit": "bar"}
